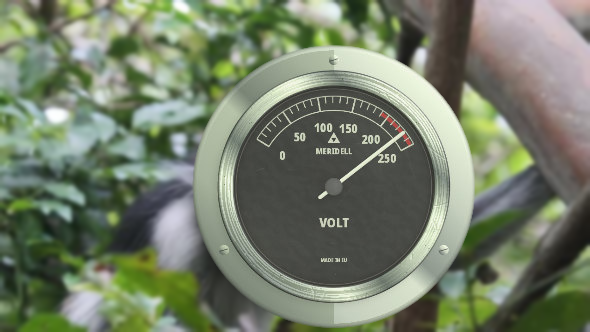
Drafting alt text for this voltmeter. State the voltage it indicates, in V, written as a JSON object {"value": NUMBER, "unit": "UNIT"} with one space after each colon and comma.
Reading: {"value": 230, "unit": "V"}
